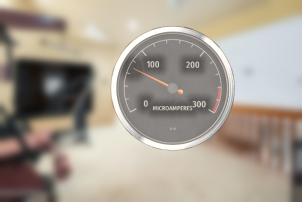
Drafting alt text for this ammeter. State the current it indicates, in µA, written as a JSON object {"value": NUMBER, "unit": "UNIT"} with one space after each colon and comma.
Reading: {"value": 70, "unit": "µA"}
